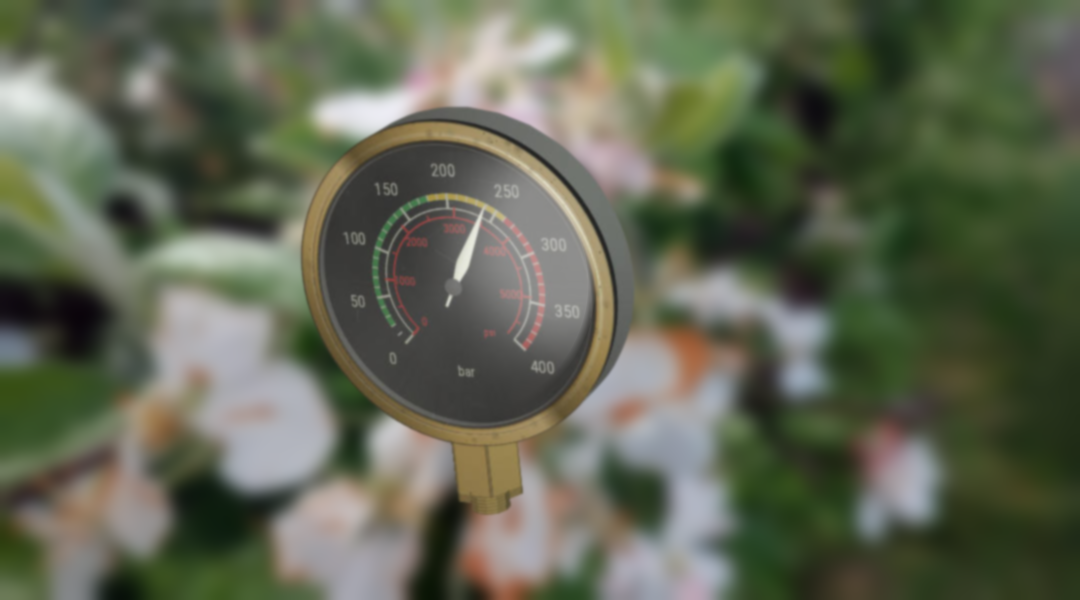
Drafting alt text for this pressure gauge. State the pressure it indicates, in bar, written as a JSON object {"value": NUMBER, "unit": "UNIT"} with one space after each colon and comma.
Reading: {"value": 240, "unit": "bar"}
